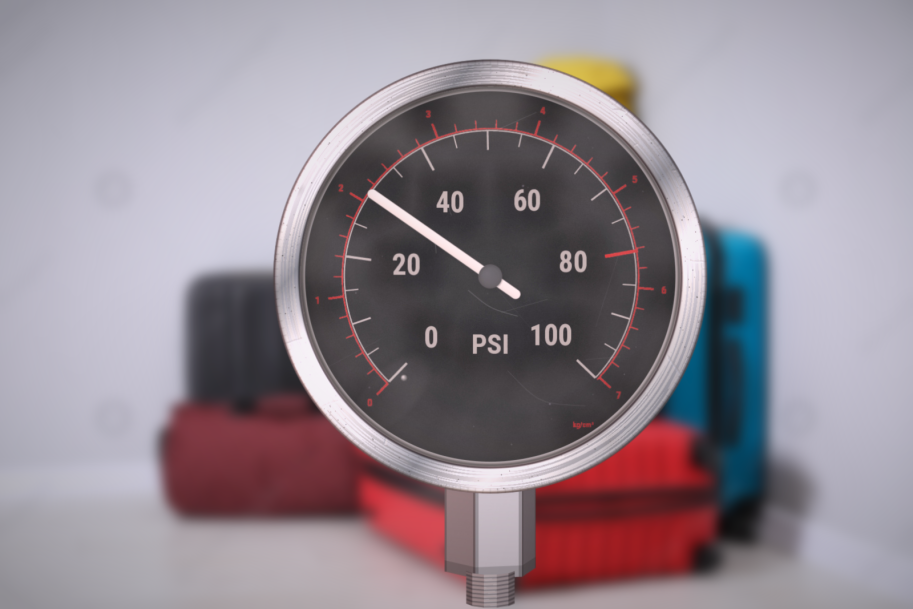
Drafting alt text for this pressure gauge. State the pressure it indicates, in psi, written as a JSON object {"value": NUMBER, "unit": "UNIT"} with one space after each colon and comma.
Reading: {"value": 30, "unit": "psi"}
